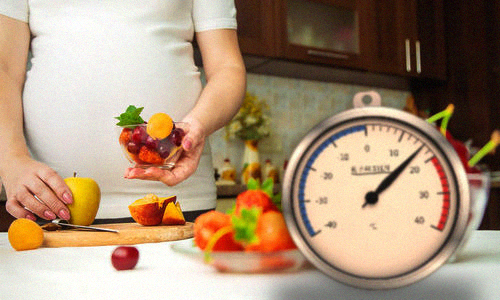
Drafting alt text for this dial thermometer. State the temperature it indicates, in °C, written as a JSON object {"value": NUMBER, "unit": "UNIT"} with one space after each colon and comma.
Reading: {"value": 16, "unit": "°C"}
